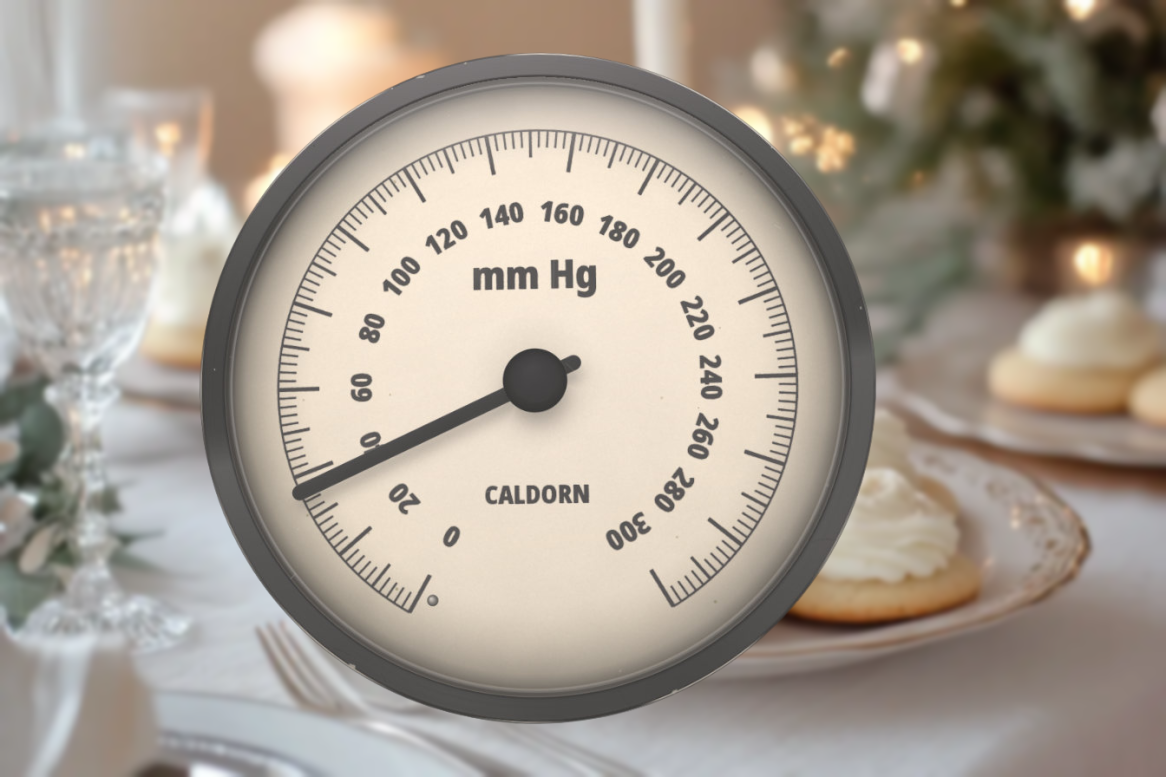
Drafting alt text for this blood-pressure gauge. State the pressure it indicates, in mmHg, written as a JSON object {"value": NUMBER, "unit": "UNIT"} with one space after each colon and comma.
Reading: {"value": 36, "unit": "mmHg"}
